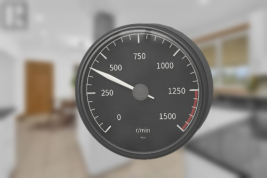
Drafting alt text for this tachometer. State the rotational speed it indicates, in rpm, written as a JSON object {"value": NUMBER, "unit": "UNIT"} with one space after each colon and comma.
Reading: {"value": 400, "unit": "rpm"}
